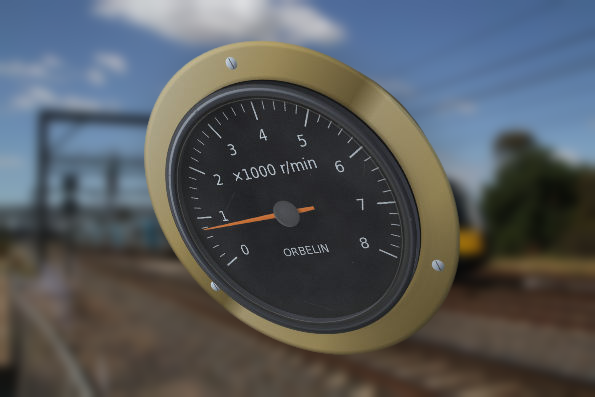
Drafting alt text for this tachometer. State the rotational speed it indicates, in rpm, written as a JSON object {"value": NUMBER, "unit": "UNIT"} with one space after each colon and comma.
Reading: {"value": 800, "unit": "rpm"}
